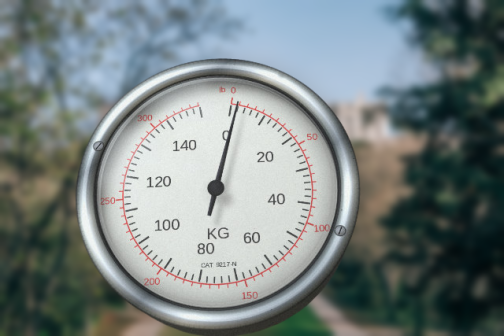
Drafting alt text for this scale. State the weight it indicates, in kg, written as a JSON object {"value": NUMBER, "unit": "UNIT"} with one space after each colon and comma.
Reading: {"value": 2, "unit": "kg"}
